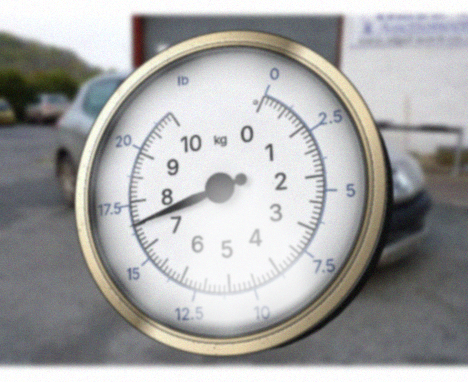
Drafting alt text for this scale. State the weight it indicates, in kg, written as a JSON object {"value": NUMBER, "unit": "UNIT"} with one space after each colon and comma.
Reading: {"value": 7.5, "unit": "kg"}
